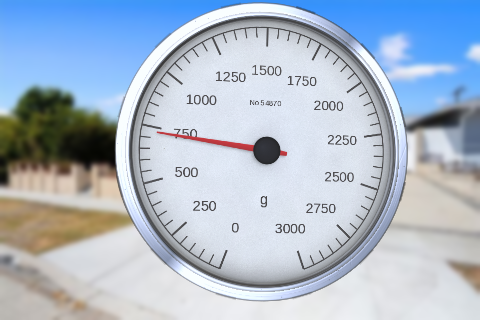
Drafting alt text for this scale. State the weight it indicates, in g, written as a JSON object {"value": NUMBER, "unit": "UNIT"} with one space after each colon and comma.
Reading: {"value": 725, "unit": "g"}
